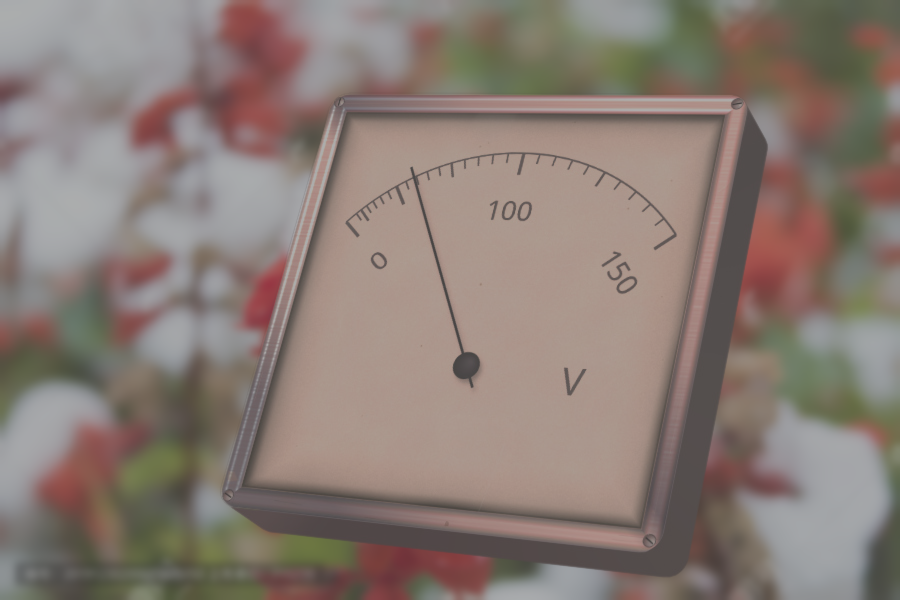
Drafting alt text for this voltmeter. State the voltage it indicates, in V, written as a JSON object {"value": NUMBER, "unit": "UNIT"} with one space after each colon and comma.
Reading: {"value": 60, "unit": "V"}
